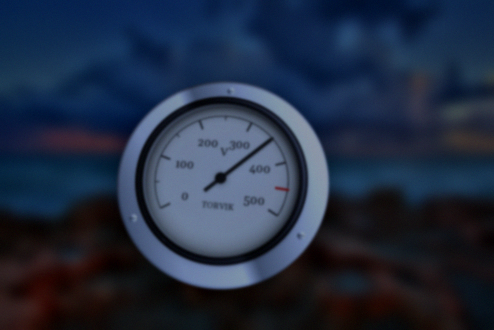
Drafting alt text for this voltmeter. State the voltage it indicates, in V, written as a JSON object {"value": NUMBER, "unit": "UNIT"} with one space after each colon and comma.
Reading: {"value": 350, "unit": "V"}
